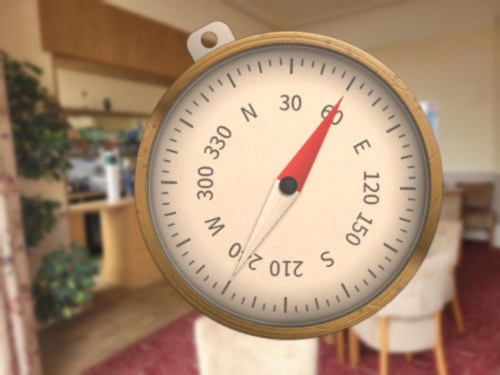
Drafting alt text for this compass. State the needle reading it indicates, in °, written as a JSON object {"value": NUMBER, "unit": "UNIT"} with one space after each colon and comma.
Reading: {"value": 60, "unit": "°"}
